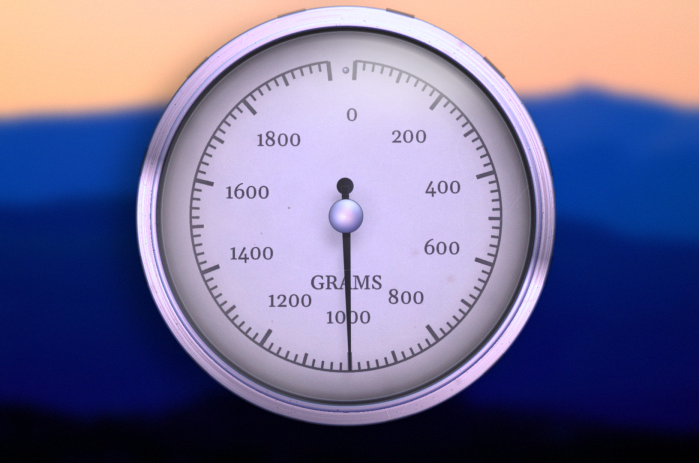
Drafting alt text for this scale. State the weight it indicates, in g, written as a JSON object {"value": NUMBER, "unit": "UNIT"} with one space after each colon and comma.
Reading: {"value": 1000, "unit": "g"}
